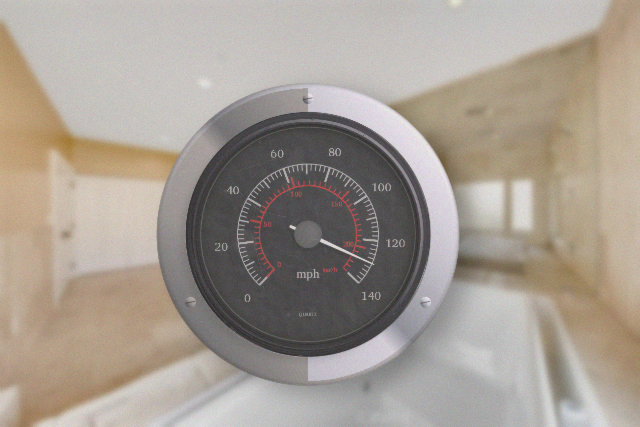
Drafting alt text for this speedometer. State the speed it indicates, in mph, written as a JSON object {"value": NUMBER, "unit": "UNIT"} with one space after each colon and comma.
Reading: {"value": 130, "unit": "mph"}
